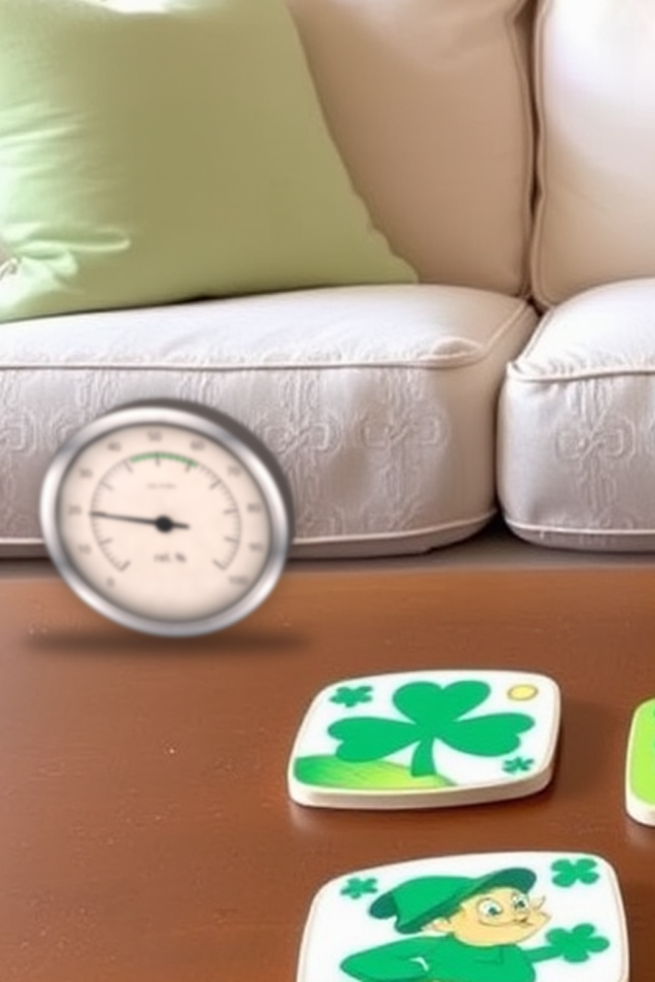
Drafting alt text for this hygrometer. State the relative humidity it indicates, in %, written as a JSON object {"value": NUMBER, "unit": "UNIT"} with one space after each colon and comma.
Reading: {"value": 20, "unit": "%"}
